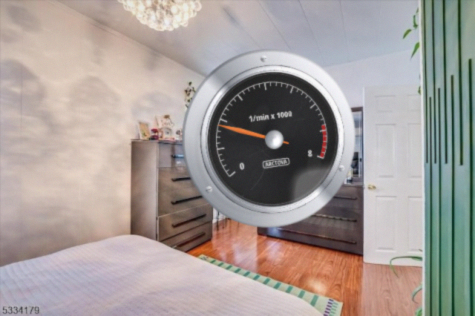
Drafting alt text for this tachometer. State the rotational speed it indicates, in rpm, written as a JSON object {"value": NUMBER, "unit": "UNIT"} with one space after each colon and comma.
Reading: {"value": 1800, "unit": "rpm"}
